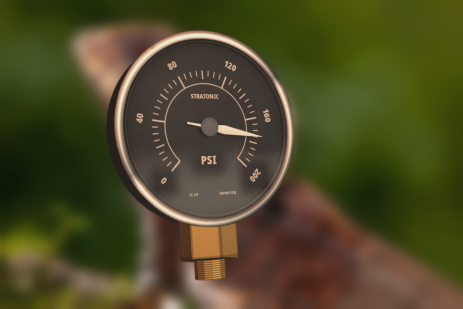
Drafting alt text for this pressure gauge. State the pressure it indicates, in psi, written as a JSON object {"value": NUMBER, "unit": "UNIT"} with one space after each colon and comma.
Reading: {"value": 175, "unit": "psi"}
